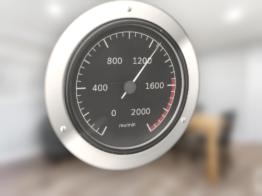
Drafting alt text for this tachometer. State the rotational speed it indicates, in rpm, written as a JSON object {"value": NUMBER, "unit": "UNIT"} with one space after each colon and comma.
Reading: {"value": 1250, "unit": "rpm"}
